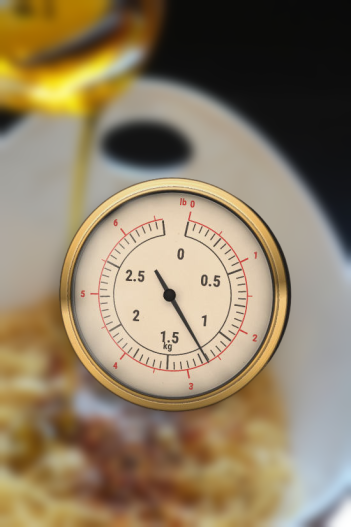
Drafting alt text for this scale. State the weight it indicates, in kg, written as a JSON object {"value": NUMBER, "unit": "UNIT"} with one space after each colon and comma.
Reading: {"value": 1.2, "unit": "kg"}
